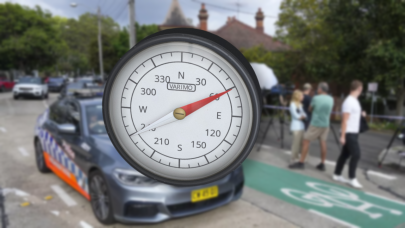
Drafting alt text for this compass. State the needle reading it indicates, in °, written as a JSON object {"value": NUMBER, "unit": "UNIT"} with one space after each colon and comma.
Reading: {"value": 60, "unit": "°"}
